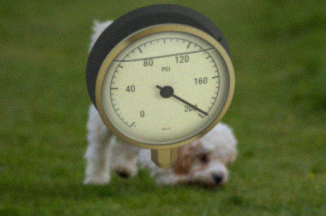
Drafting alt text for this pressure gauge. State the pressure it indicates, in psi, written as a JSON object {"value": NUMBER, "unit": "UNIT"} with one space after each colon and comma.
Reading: {"value": 195, "unit": "psi"}
